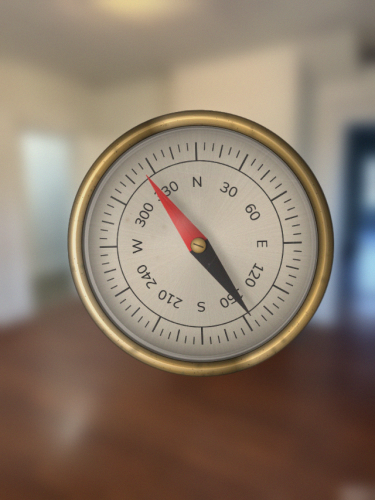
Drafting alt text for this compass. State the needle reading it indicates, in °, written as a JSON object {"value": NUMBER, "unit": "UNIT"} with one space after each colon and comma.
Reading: {"value": 325, "unit": "°"}
